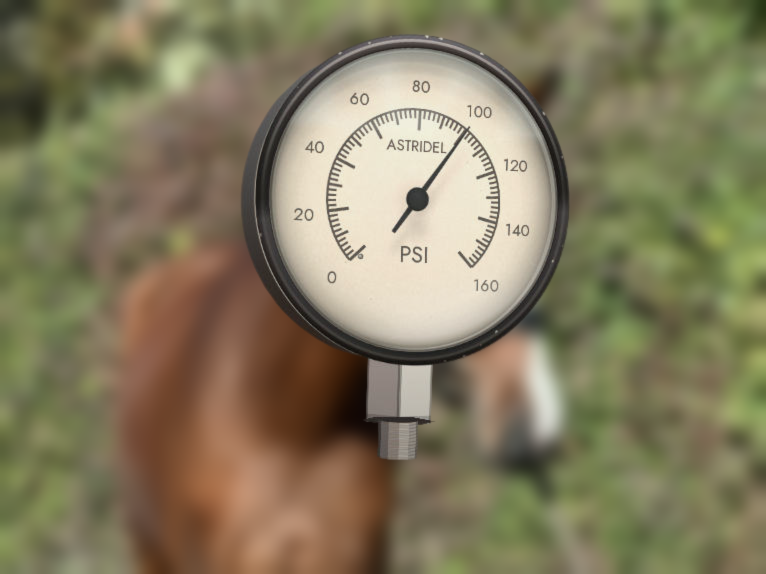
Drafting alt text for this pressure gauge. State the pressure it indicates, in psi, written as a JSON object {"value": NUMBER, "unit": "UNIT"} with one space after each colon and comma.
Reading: {"value": 100, "unit": "psi"}
